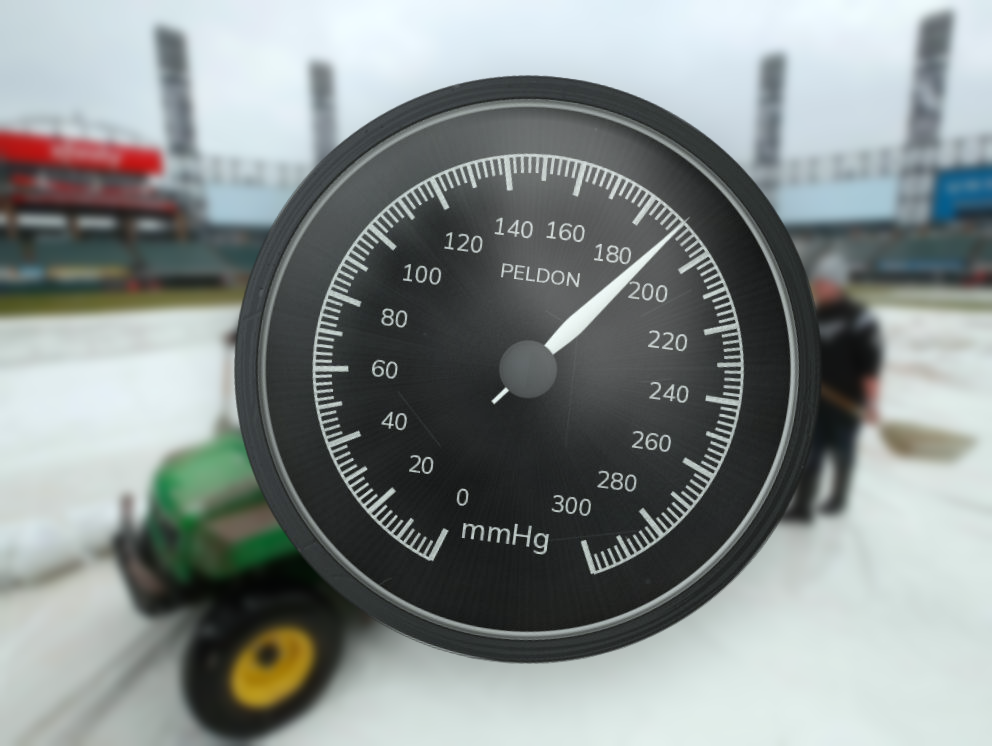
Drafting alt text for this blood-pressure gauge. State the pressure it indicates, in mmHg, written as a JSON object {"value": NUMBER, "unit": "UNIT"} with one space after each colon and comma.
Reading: {"value": 190, "unit": "mmHg"}
